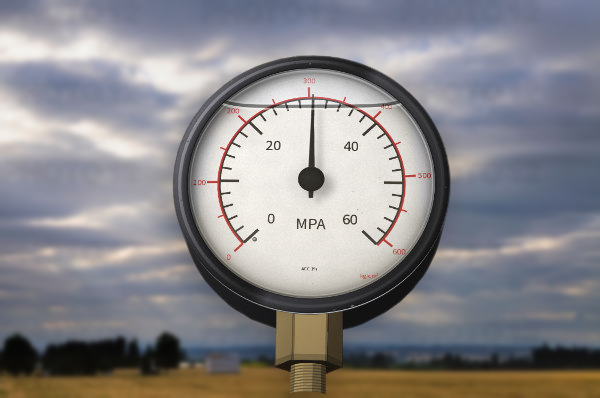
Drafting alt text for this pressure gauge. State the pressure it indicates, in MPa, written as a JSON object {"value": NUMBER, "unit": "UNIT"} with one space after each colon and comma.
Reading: {"value": 30, "unit": "MPa"}
